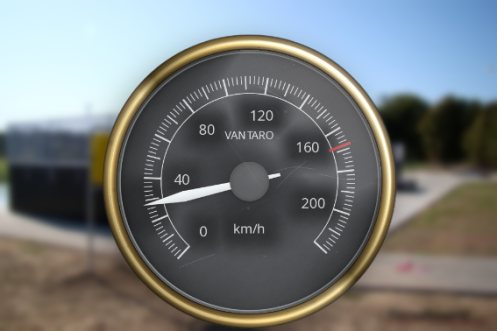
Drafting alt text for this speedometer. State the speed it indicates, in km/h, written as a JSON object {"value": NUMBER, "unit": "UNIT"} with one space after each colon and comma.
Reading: {"value": 28, "unit": "km/h"}
